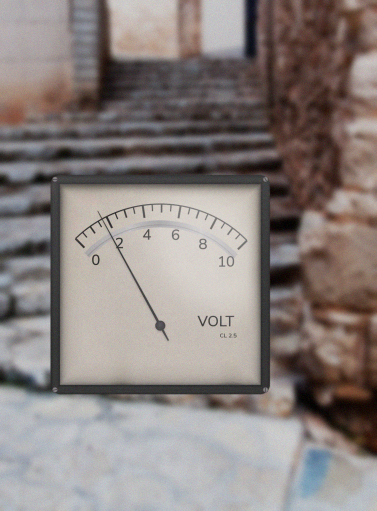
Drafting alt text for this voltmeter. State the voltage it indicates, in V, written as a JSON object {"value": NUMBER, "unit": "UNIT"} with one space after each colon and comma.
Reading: {"value": 1.75, "unit": "V"}
